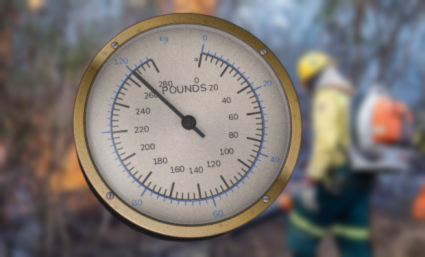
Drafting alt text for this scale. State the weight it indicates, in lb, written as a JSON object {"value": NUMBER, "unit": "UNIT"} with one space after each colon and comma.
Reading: {"value": 264, "unit": "lb"}
